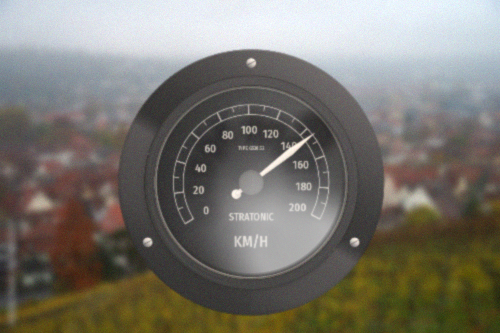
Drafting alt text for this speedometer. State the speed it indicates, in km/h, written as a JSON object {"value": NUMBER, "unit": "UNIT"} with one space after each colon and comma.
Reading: {"value": 145, "unit": "km/h"}
